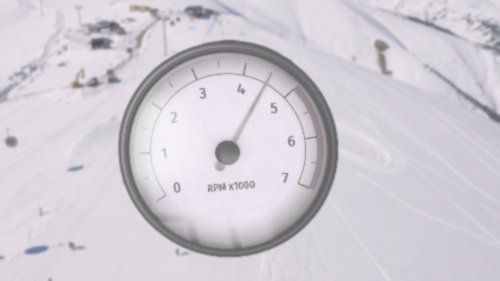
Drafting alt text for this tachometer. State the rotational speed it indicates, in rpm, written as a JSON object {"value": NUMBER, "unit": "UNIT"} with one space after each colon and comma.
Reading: {"value": 4500, "unit": "rpm"}
